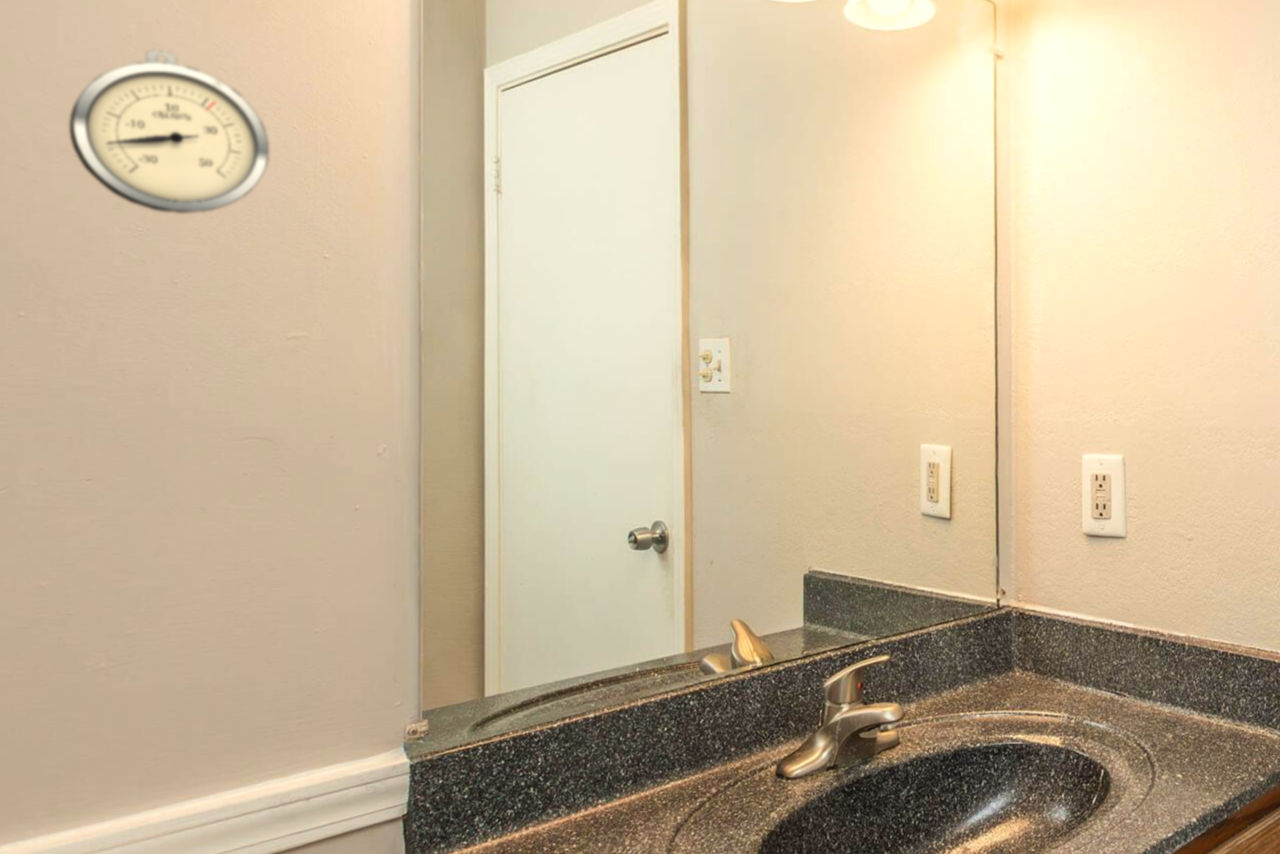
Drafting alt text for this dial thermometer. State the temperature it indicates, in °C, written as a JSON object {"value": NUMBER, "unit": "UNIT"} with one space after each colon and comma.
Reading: {"value": -20, "unit": "°C"}
